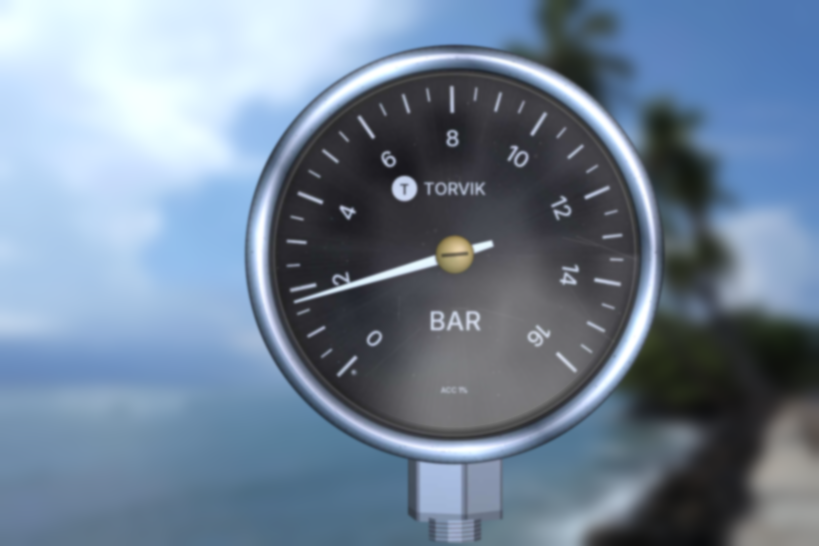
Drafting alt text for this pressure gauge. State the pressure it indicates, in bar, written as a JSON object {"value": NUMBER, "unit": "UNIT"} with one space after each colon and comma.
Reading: {"value": 1.75, "unit": "bar"}
